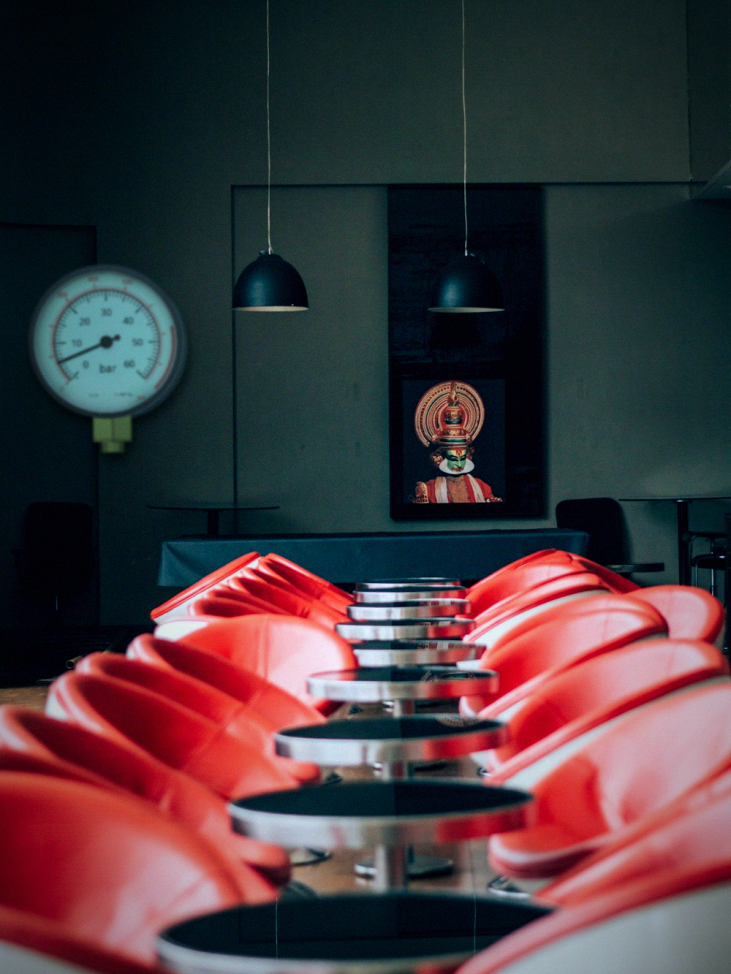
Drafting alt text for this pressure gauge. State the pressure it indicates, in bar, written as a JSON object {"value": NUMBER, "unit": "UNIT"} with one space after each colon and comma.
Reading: {"value": 5, "unit": "bar"}
